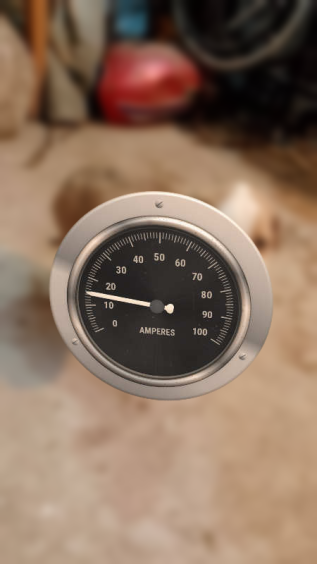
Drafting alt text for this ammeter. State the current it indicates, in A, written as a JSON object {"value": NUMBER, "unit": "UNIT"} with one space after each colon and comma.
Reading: {"value": 15, "unit": "A"}
